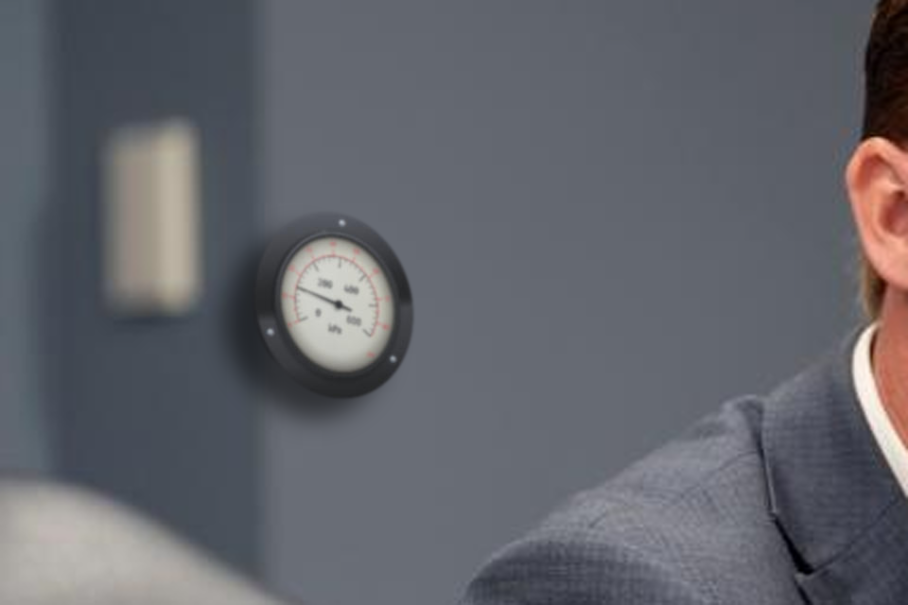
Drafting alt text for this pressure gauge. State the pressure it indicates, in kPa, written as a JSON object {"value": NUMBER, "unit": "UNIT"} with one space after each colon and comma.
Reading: {"value": 100, "unit": "kPa"}
